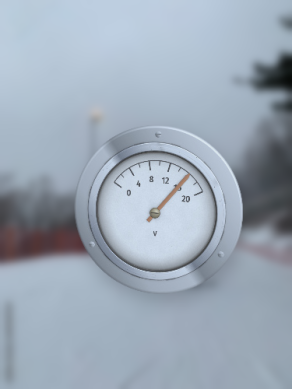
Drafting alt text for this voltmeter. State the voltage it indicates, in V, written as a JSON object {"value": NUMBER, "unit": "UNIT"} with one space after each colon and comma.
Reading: {"value": 16, "unit": "V"}
